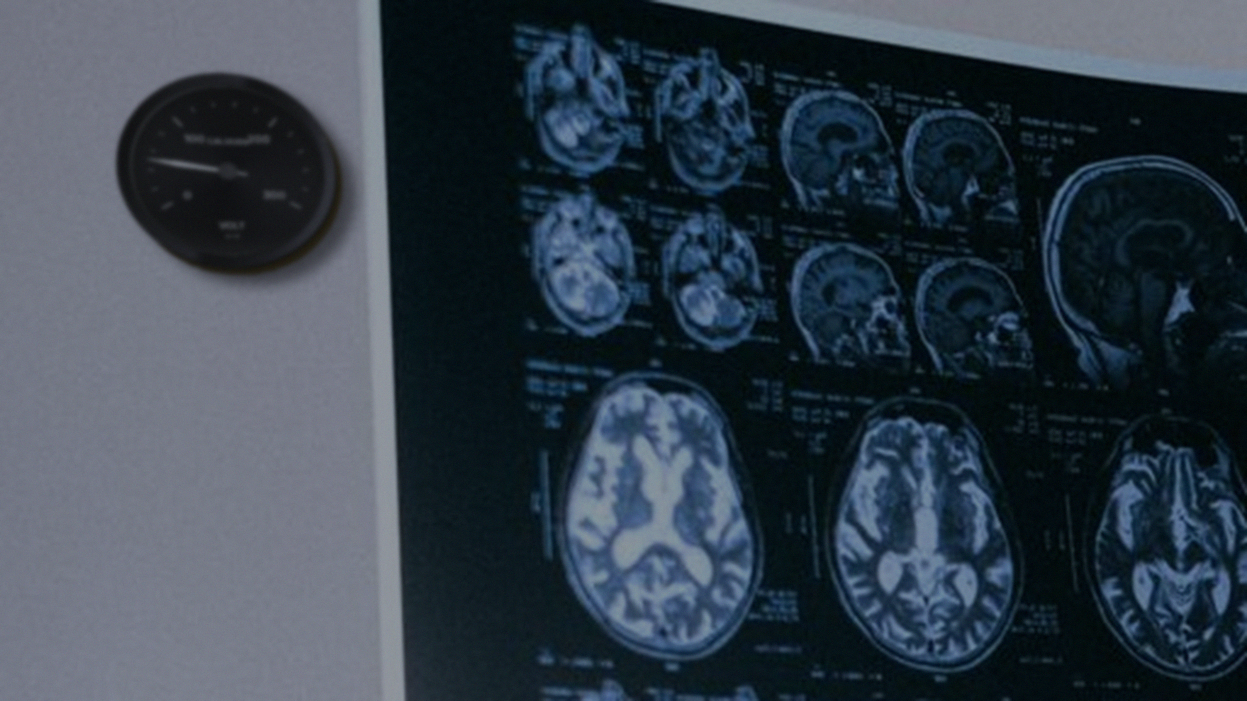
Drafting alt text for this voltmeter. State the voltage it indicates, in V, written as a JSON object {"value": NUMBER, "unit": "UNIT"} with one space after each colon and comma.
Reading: {"value": 50, "unit": "V"}
